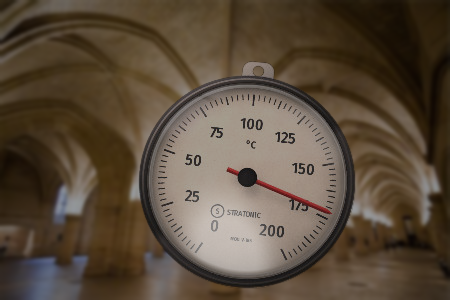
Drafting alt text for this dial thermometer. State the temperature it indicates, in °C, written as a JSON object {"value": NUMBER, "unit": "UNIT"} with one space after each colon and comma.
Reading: {"value": 172.5, "unit": "°C"}
